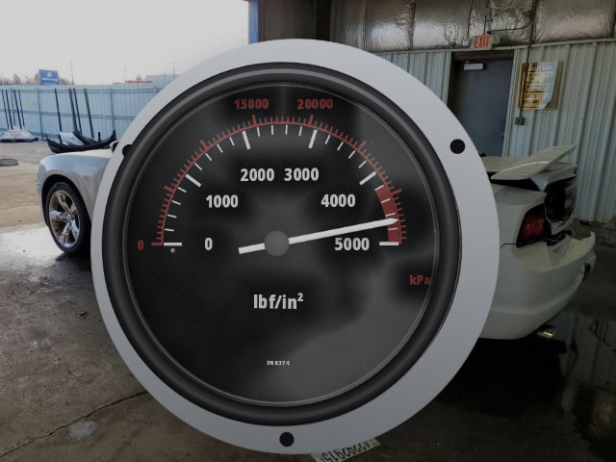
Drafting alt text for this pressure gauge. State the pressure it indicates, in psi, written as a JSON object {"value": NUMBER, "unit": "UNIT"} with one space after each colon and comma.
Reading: {"value": 4700, "unit": "psi"}
